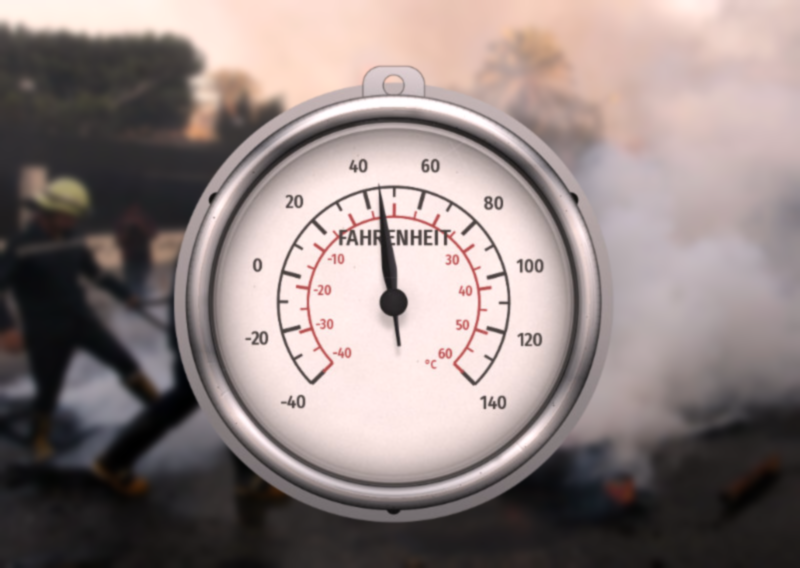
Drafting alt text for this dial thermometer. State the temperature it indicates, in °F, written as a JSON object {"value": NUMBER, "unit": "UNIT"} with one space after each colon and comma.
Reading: {"value": 45, "unit": "°F"}
